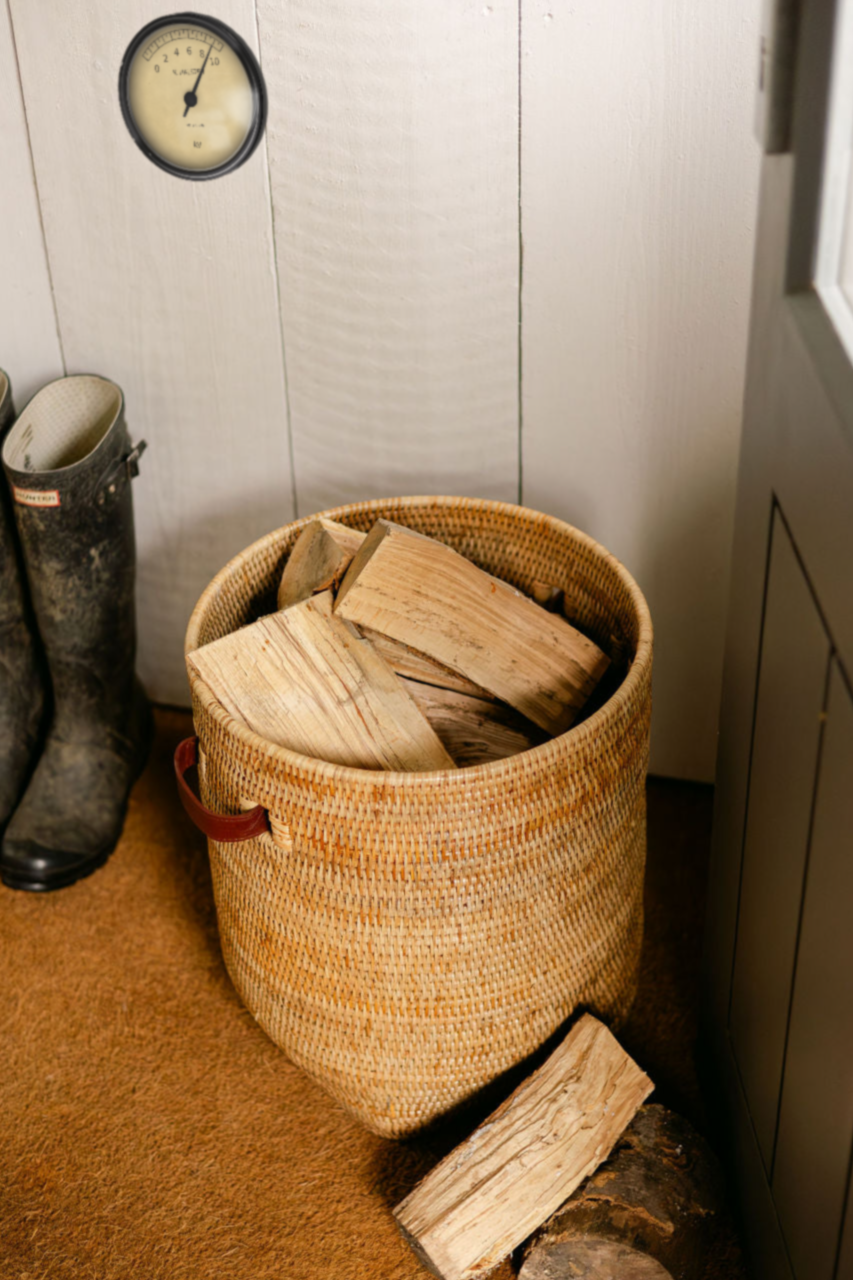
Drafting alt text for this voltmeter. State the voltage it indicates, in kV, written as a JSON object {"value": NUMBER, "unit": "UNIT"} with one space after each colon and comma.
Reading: {"value": 9, "unit": "kV"}
